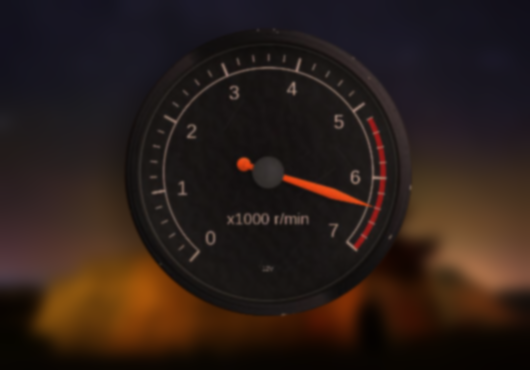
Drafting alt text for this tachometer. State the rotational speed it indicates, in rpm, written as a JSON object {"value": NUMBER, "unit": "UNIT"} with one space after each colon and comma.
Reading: {"value": 6400, "unit": "rpm"}
